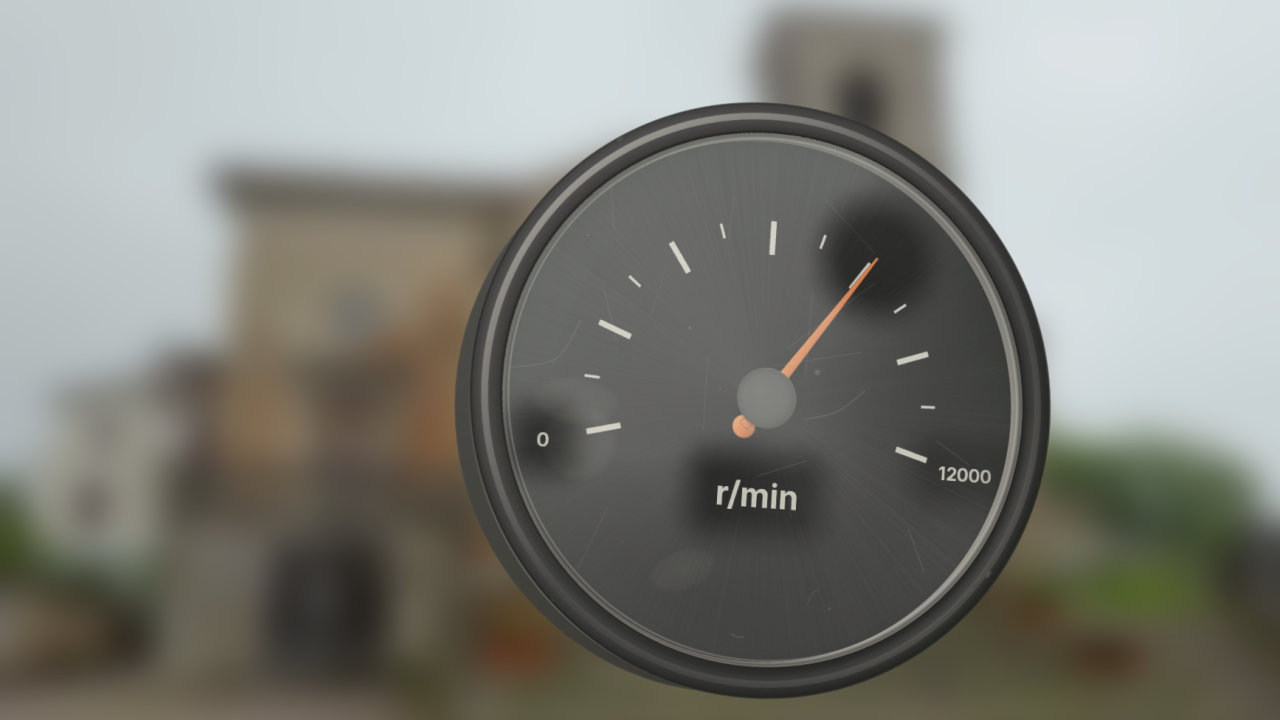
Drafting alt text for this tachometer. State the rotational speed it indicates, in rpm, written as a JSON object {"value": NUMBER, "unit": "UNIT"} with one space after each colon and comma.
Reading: {"value": 8000, "unit": "rpm"}
